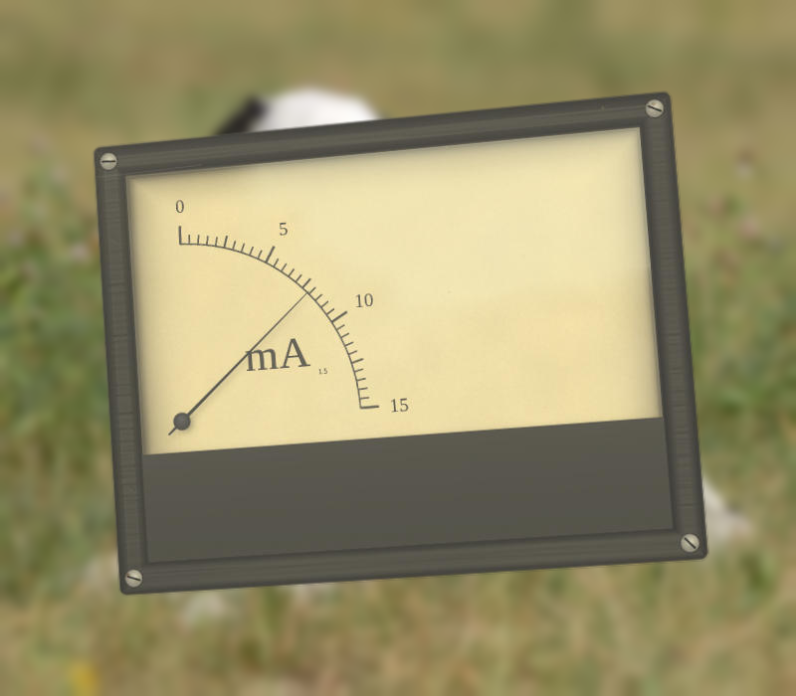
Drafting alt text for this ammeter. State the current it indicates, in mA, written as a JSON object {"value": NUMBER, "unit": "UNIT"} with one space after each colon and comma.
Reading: {"value": 8, "unit": "mA"}
